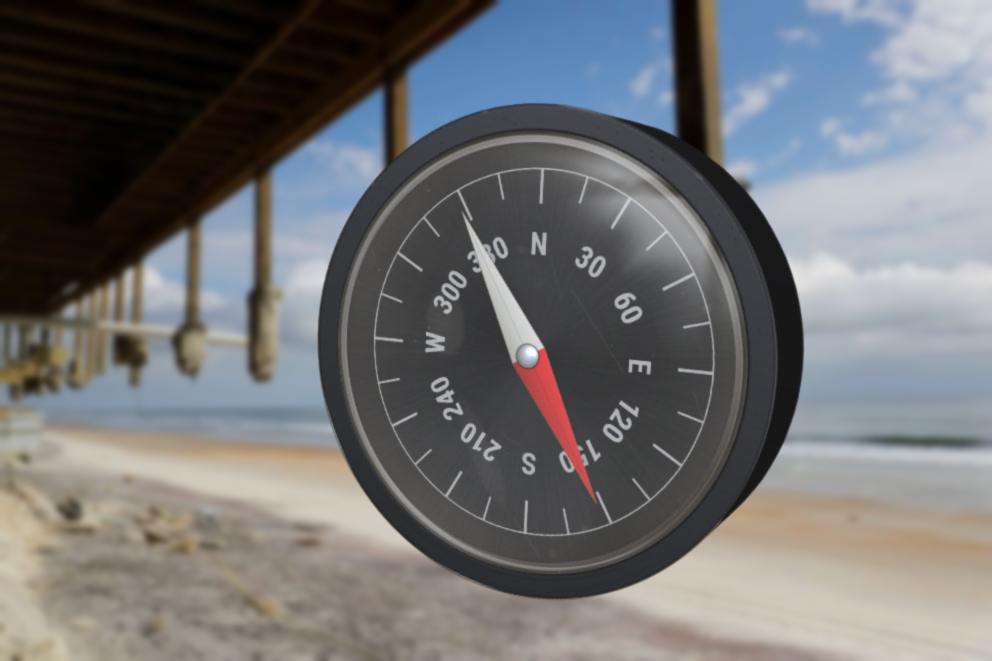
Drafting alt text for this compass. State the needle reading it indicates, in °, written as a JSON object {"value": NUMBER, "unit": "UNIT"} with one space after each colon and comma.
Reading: {"value": 150, "unit": "°"}
